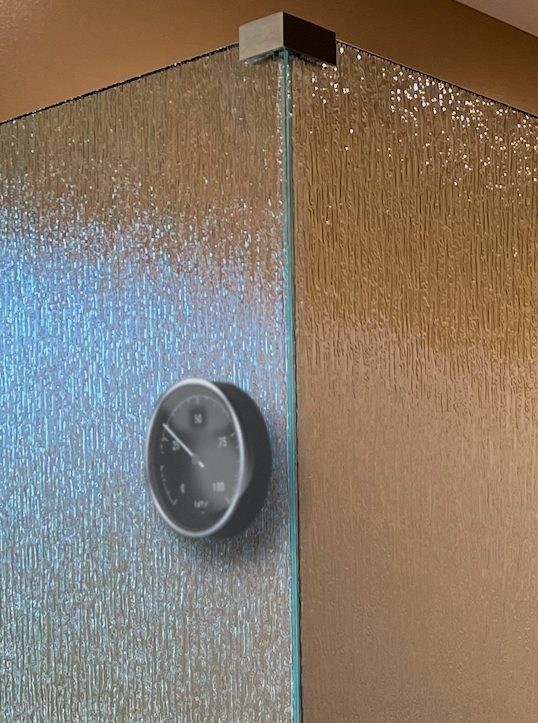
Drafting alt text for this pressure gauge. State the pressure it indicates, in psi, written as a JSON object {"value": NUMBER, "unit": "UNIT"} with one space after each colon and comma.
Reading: {"value": 30, "unit": "psi"}
